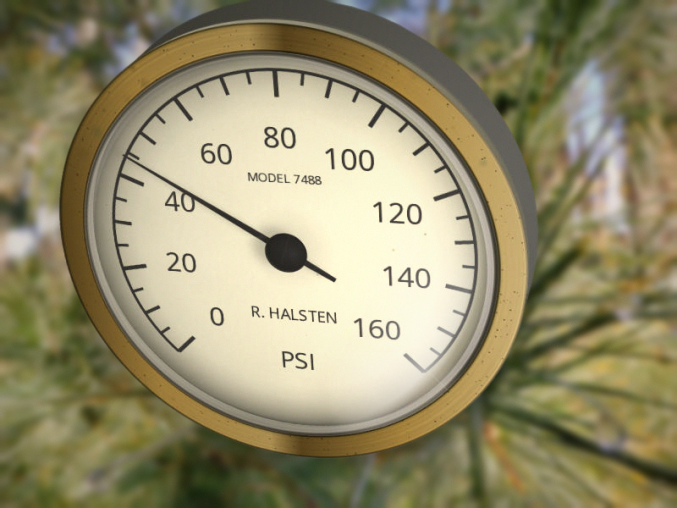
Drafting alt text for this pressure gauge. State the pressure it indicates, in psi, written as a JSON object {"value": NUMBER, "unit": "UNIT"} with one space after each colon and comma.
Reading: {"value": 45, "unit": "psi"}
